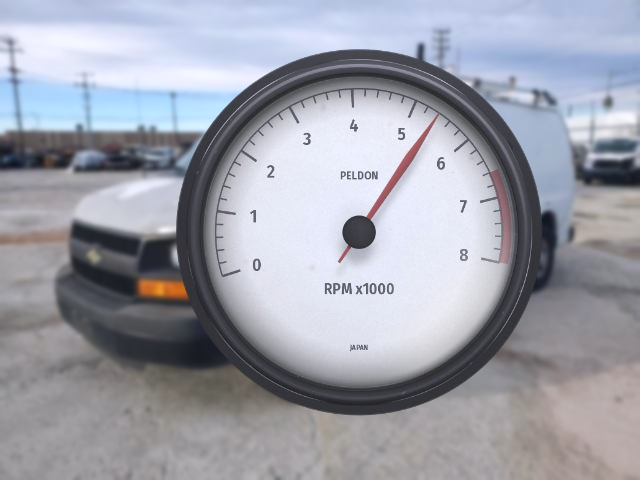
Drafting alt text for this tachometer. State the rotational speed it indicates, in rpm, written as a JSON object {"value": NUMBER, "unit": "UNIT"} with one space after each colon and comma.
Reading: {"value": 5400, "unit": "rpm"}
